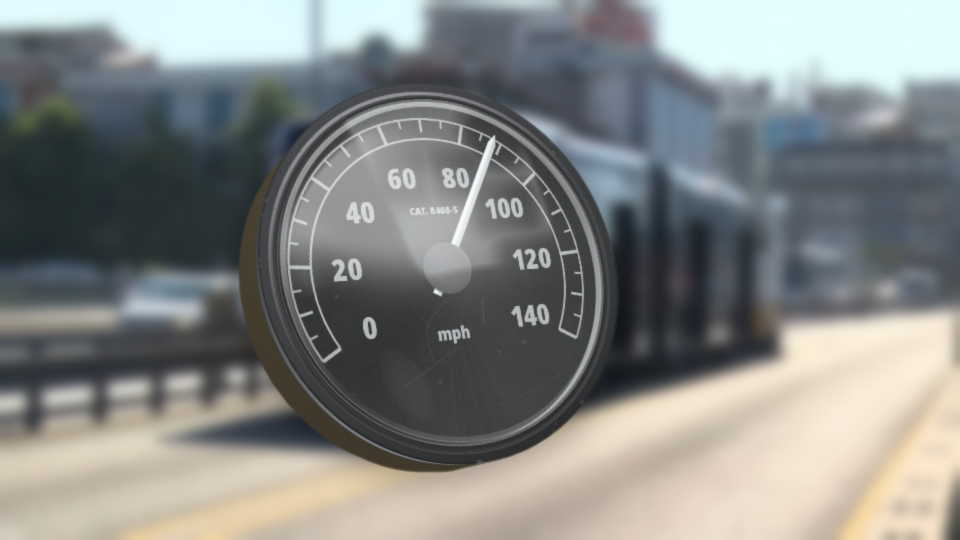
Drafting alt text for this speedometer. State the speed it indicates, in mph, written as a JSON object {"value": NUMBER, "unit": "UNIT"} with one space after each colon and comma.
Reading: {"value": 87.5, "unit": "mph"}
